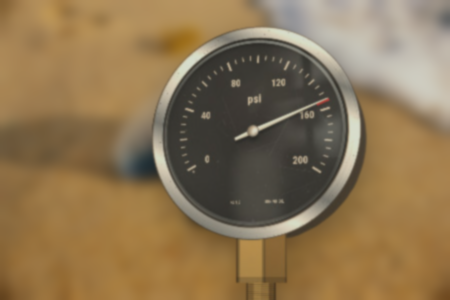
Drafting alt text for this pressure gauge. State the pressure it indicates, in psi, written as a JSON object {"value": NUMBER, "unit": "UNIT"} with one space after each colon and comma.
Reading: {"value": 155, "unit": "psi"}
